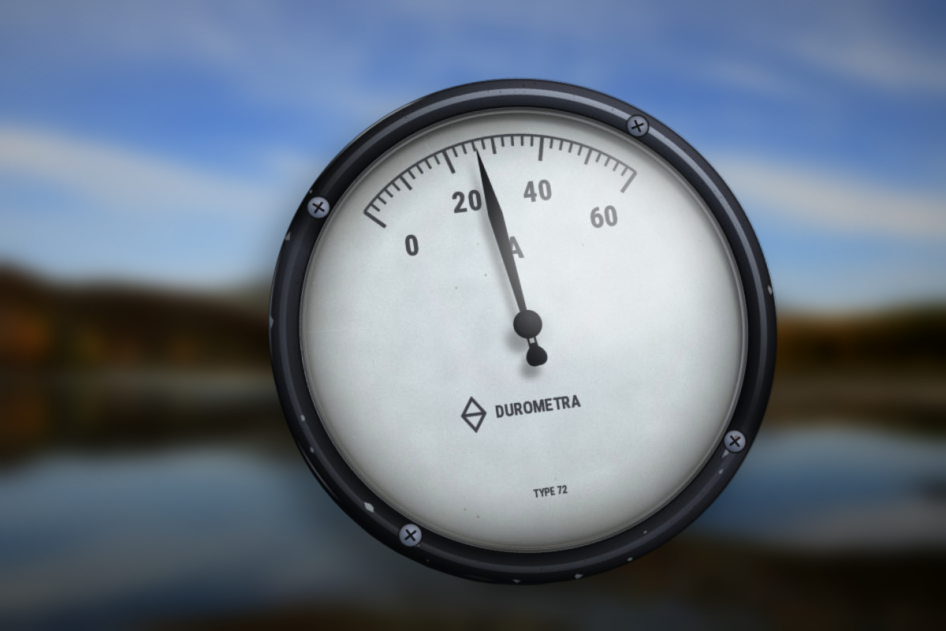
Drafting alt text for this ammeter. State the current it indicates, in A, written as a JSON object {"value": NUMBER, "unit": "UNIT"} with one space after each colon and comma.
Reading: {"value": 26, "unit": "A"}
